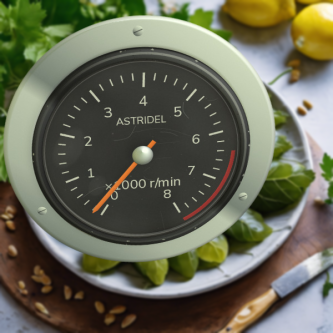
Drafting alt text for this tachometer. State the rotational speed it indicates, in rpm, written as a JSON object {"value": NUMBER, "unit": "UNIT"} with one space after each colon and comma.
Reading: {"value": 200, "unit": "rpm"}
